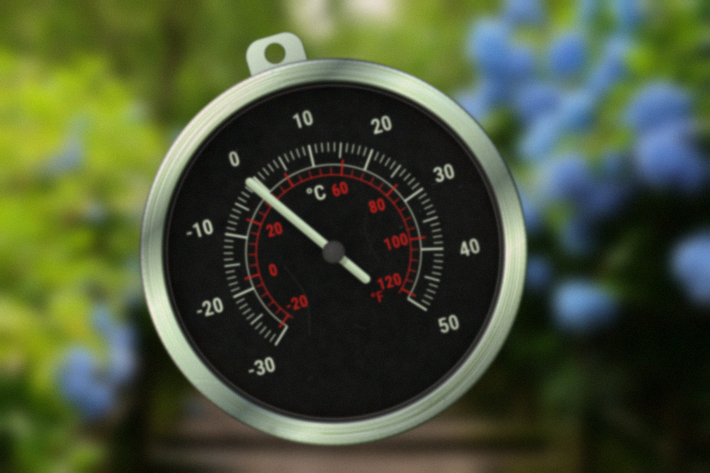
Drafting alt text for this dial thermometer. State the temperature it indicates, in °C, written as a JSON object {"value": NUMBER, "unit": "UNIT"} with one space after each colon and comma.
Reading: {"value": -1, "unit": "°C"}
